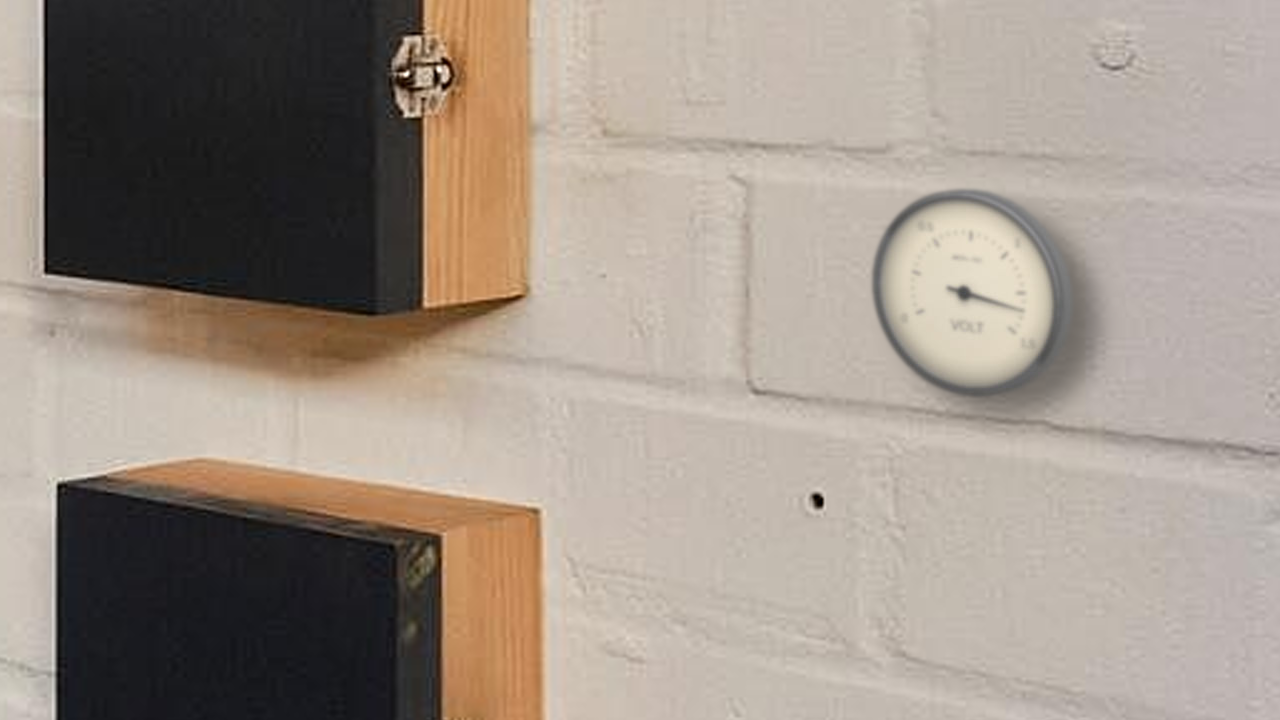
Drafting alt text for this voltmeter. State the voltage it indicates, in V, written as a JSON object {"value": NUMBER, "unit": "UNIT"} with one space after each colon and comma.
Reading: {"value": 1.35, "unit": "V"}
